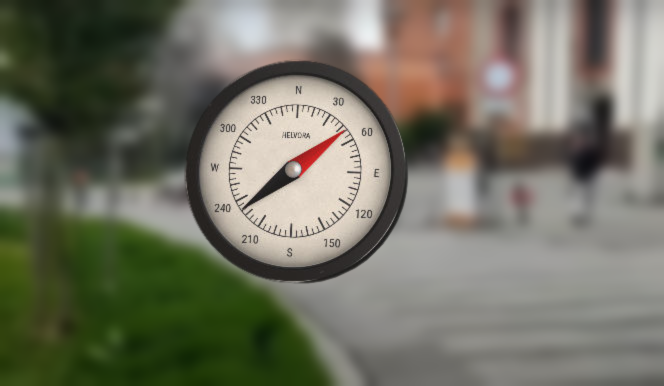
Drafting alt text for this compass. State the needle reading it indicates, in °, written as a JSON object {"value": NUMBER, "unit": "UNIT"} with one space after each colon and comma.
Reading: {"value": 50, "unit": "°"}
